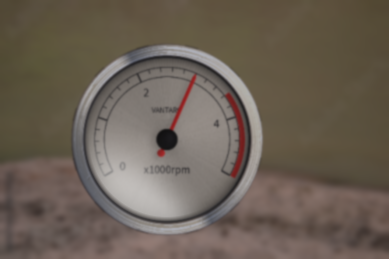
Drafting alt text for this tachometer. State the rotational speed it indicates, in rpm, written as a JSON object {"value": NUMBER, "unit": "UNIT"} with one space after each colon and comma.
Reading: {"value": 3000, "unit": "rpm"}
